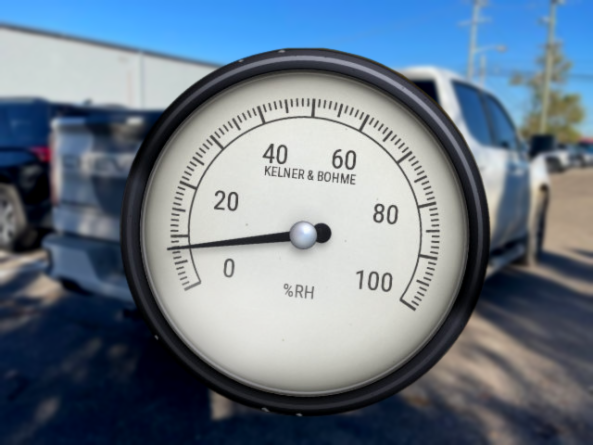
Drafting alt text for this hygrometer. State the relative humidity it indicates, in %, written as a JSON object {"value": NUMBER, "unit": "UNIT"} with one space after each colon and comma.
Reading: {"value": 8, "unit": "%"}
